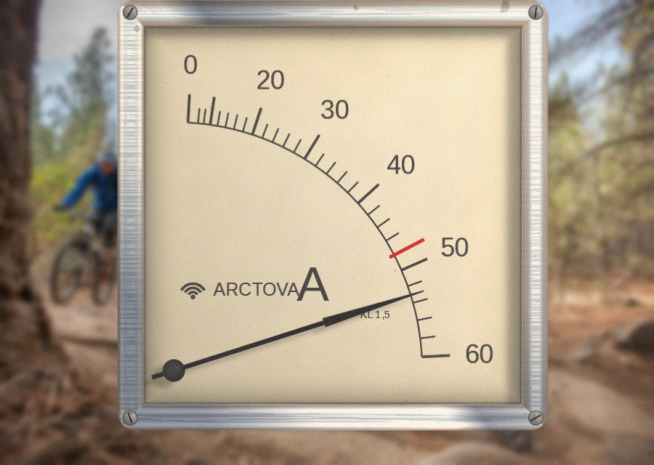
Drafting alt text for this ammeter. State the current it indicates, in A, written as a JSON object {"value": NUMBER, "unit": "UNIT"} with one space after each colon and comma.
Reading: {"value": 53, "unit": "A"}
